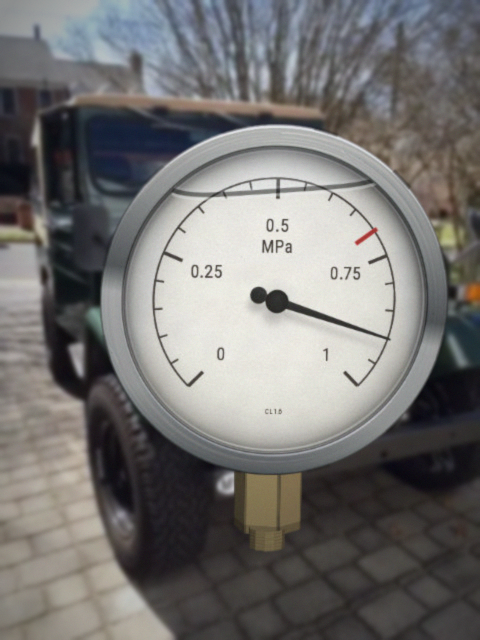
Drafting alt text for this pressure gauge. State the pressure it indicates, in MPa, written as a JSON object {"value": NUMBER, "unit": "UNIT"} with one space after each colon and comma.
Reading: {"value": 0.9, "unit": "MPa"}
